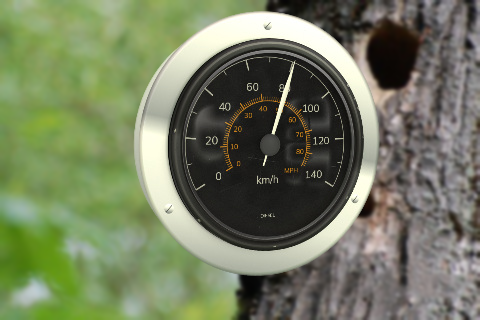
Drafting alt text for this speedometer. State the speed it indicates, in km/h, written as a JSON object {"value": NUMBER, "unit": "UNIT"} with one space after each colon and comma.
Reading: {"value": 80, "unit": "km/h"}
